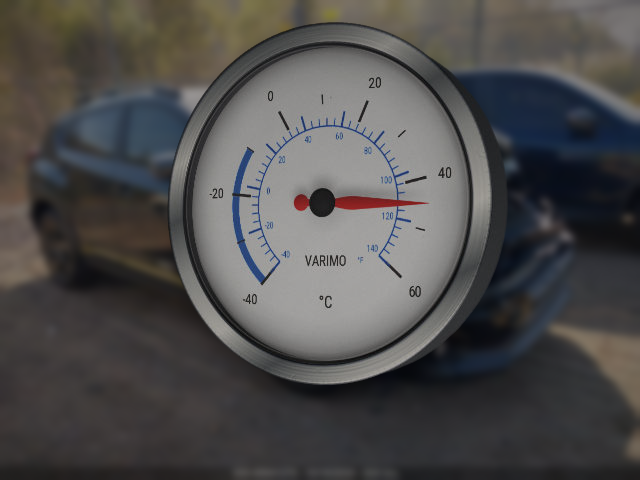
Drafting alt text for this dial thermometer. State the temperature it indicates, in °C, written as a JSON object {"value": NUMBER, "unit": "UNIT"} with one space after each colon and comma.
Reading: {"value": 45, "unit": "°C"}
